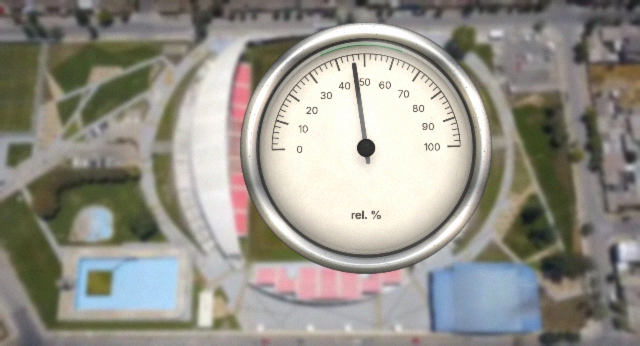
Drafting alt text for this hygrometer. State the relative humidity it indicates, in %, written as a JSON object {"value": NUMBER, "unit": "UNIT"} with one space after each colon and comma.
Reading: {"value": 46, "unit": "%"}
